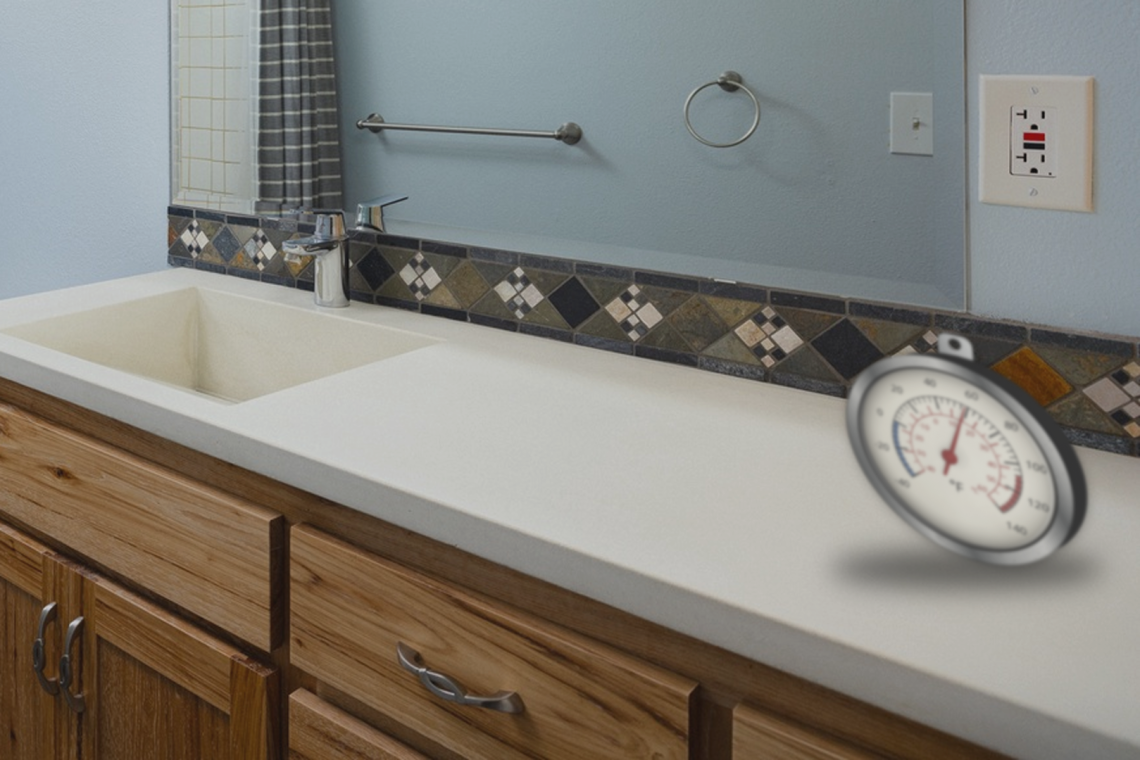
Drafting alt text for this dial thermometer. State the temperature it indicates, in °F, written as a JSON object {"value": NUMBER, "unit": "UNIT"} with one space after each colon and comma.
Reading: {"value": 60, "unit": "°F"}
